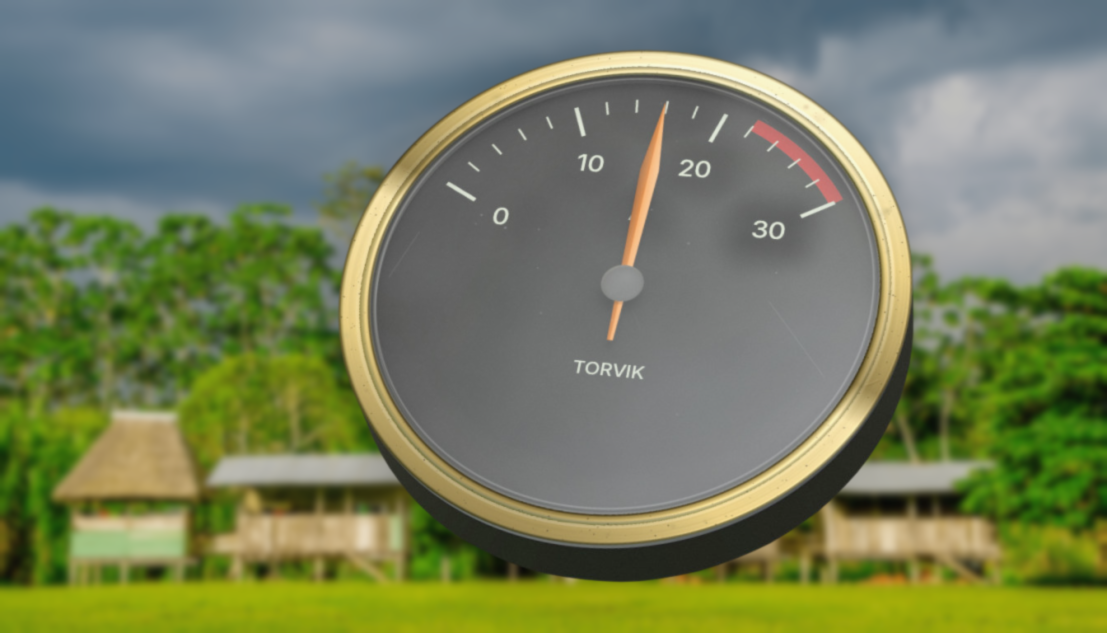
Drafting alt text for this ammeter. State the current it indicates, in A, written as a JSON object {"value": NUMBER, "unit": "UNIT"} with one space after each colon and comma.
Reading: {"value": 16, "unit": "A"}
